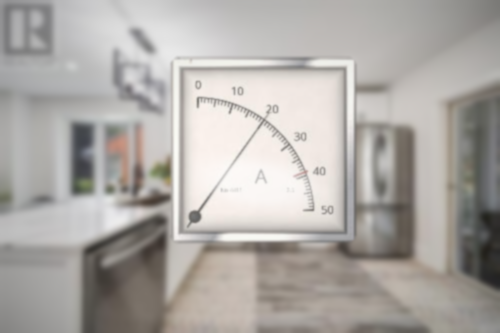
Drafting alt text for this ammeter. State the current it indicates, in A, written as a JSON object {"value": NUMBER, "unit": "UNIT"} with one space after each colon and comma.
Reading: {"value": 20, "unit": "A"}
